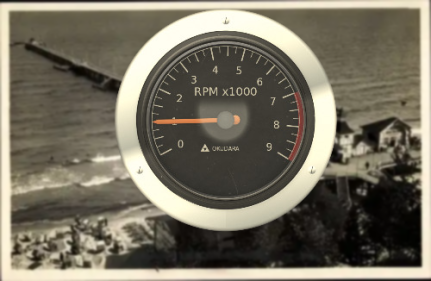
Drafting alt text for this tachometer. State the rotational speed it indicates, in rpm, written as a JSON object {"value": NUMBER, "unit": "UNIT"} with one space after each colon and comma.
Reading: {"value": 1000, "unit": "rpm"}
